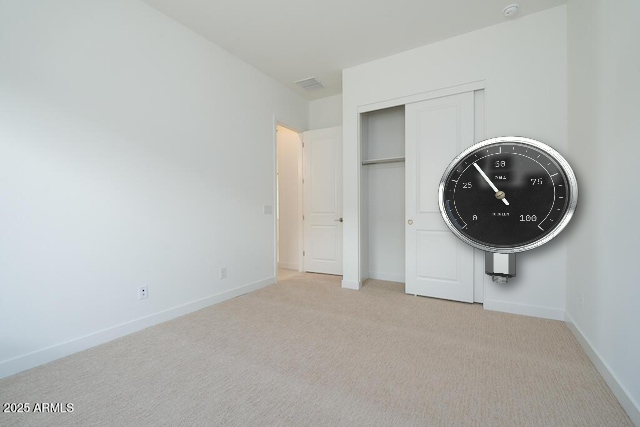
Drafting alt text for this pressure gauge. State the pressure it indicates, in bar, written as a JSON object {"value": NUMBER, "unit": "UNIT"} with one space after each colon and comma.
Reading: {"value": 37.5, "unit": "bar"}
